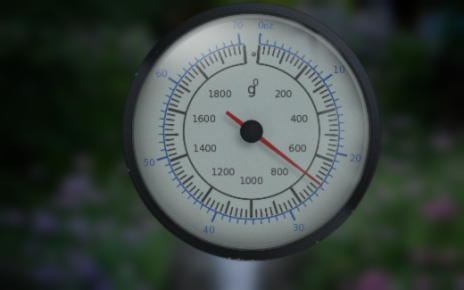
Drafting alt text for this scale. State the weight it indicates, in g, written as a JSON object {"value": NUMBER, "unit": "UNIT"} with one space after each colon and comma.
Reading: {"value": 700, "unit": "g"}
